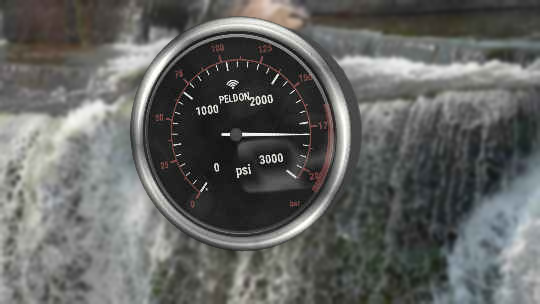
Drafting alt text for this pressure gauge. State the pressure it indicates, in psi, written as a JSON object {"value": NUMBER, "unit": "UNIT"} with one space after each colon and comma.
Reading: {"value": 2600, "unit": "psi"}
